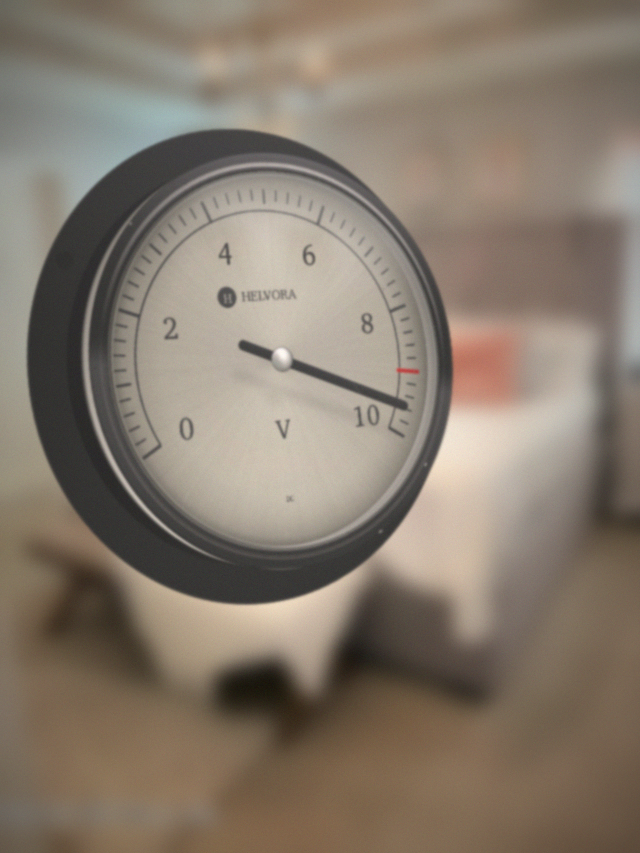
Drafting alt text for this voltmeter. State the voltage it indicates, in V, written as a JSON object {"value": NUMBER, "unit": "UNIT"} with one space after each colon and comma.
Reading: {"value": 9.6, "unit": "V"}
